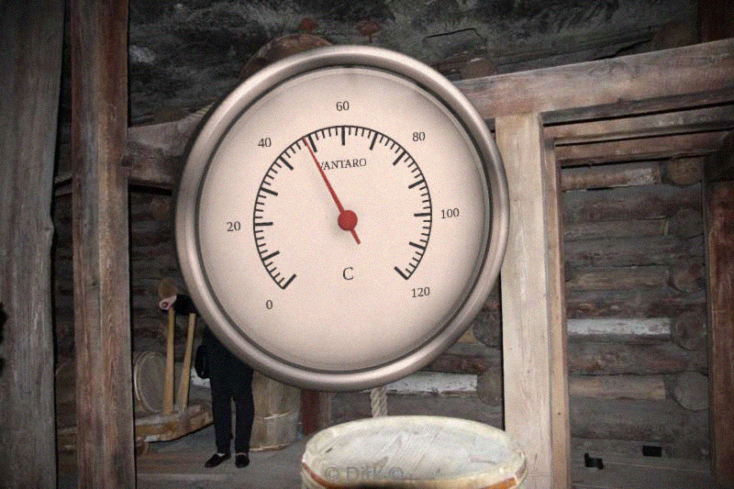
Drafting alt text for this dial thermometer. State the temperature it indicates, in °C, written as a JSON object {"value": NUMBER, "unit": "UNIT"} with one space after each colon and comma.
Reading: {"value": 48, "unit": "°C"}
